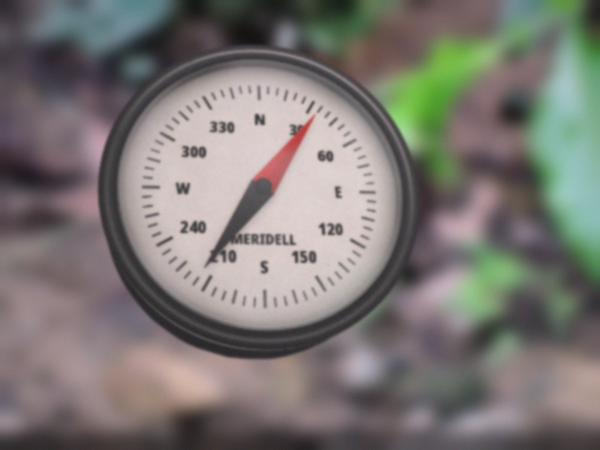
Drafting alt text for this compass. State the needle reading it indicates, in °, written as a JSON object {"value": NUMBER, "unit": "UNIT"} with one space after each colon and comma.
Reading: {"value": 35, "unit": "°"}
